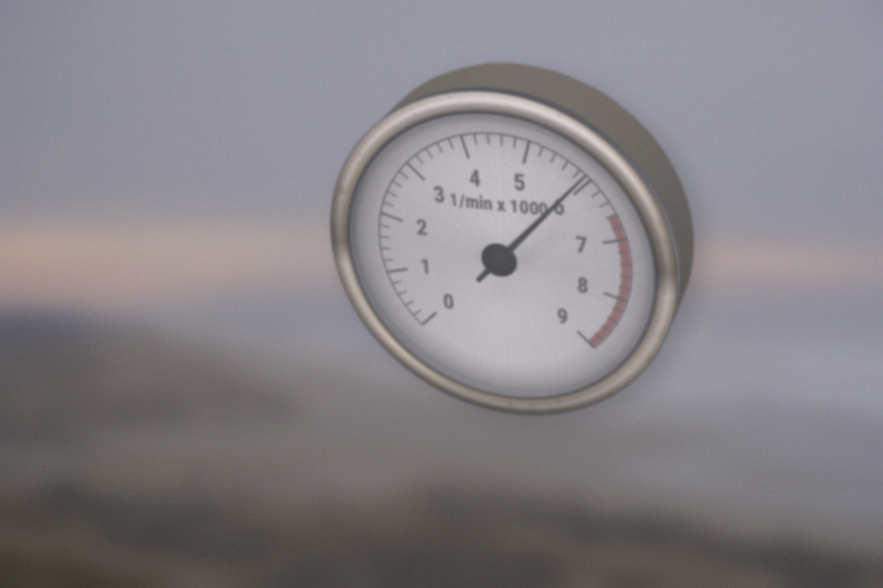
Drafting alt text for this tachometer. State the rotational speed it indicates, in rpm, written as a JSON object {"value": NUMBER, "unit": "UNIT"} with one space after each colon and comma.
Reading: {"value": 5900, "unit": "rpm"}
